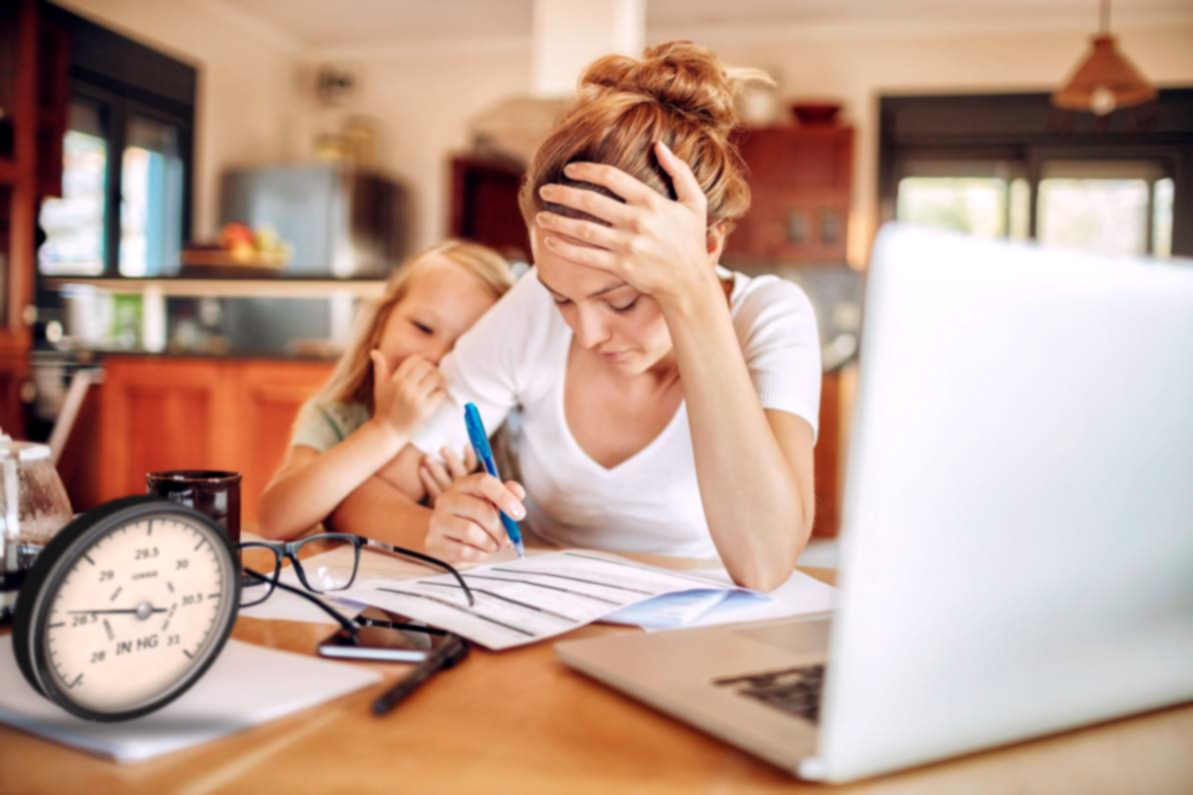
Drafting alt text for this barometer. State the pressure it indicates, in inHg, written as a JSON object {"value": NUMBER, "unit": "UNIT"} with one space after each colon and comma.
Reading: {"value": 28.6, "unit": "inHg"}
